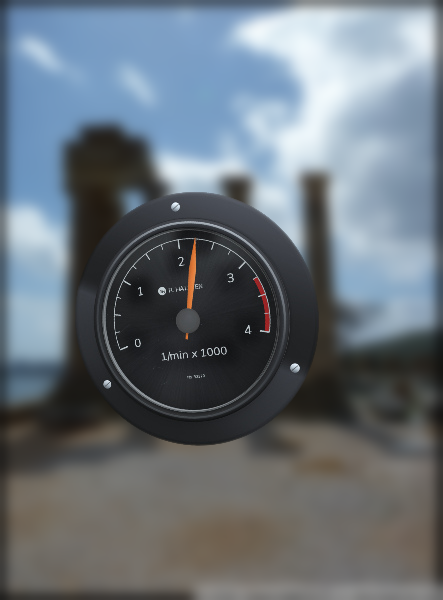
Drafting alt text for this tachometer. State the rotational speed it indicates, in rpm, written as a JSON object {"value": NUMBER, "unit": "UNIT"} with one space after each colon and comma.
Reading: {"value": 2250, "unit": "rpm"}
